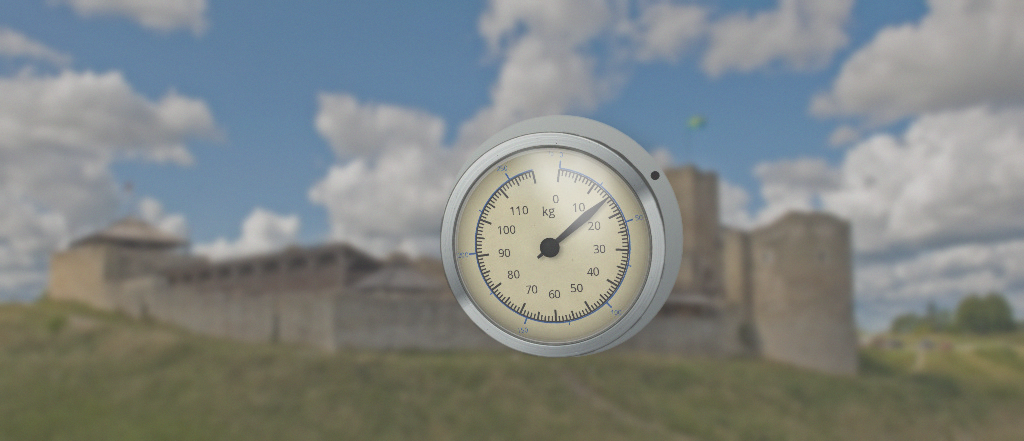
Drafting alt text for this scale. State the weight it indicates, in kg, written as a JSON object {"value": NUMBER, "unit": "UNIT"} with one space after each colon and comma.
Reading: {"value": 15, "unit": "kg"}
